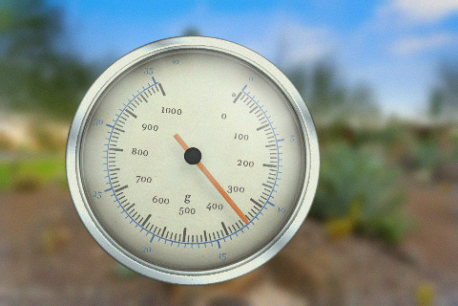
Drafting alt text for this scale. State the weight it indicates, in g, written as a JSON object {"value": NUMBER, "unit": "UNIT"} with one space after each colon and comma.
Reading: {"value": 350, "unit": "g"}
